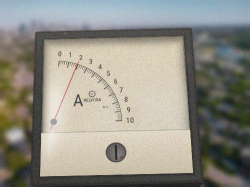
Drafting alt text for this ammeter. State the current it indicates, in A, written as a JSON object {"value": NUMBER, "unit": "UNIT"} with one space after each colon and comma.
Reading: {"value": 2, "unit": "A"}
